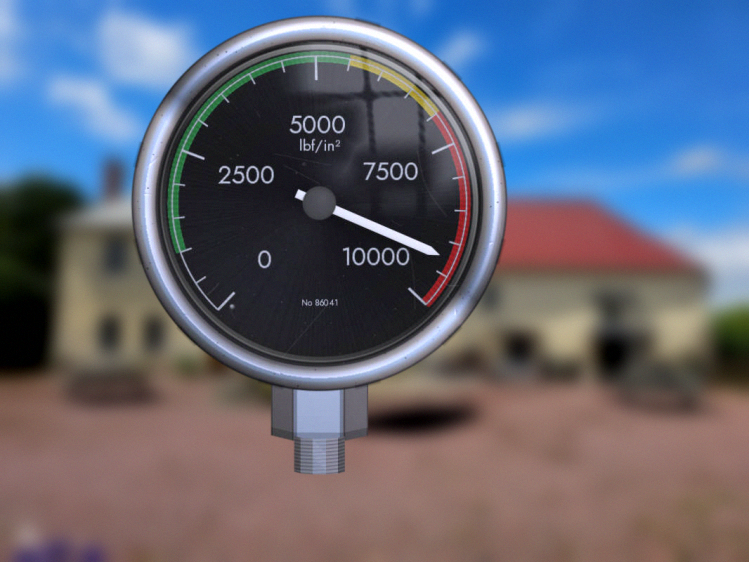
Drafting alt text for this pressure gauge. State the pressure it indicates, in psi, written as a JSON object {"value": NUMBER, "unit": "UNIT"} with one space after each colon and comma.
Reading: {"value": 9250, "unit": "psi"}
